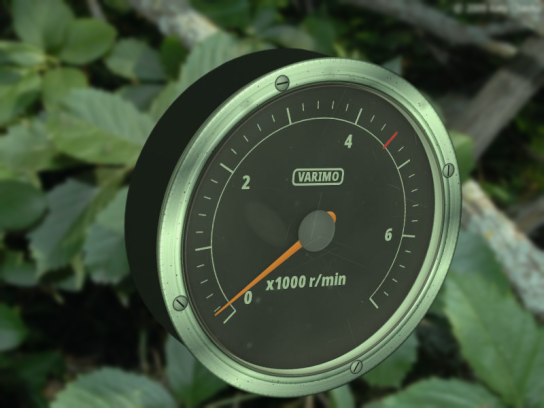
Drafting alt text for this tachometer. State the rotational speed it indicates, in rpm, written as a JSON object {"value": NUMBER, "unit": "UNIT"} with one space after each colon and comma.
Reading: {"value": 200, "unit": "rpm"}
